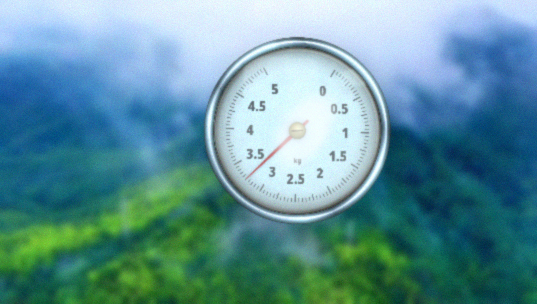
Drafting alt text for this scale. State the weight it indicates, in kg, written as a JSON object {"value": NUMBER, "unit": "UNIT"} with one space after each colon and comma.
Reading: {"value": 3.25, "unit": "kg"}
